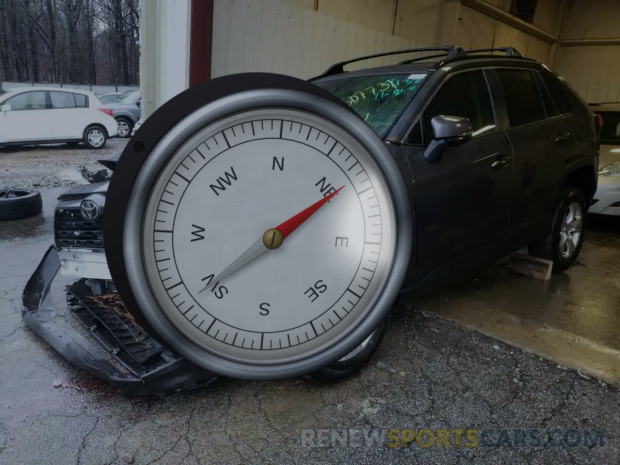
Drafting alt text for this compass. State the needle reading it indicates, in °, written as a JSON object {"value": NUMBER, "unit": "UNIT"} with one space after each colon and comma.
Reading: {"value": 50, "unit": "°"}
